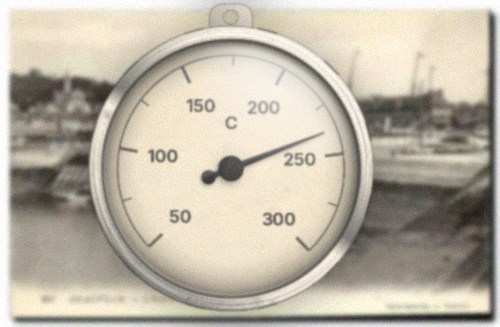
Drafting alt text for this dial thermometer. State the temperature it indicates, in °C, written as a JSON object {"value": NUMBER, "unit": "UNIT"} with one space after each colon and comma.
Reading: {"value": 237.5, "unit": "°C"}
